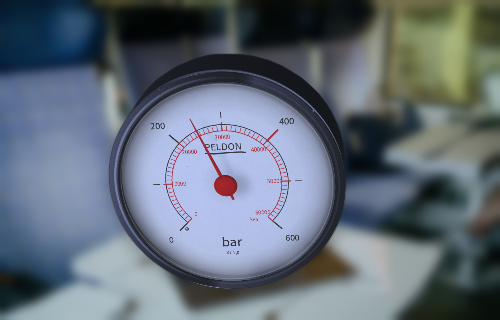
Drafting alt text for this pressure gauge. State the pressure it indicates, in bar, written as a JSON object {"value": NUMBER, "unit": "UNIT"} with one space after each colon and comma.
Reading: {"value": 250, "unit": "bar"}
